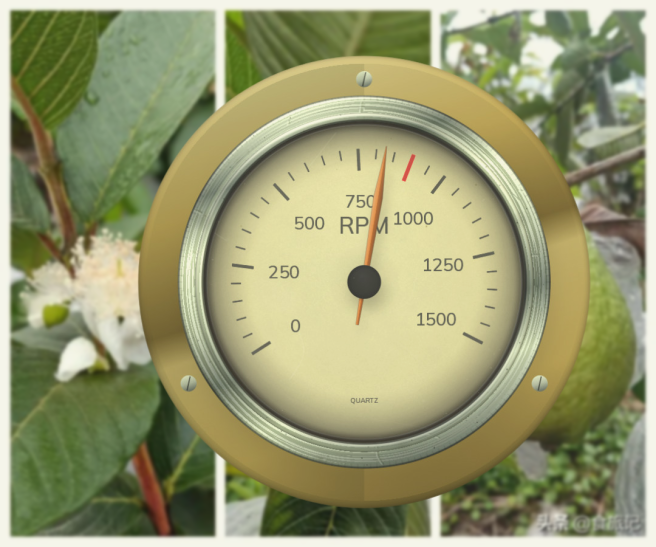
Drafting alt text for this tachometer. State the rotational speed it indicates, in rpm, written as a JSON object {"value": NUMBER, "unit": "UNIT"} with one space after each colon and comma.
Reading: {"value": 825, "unit": "rpm"}
